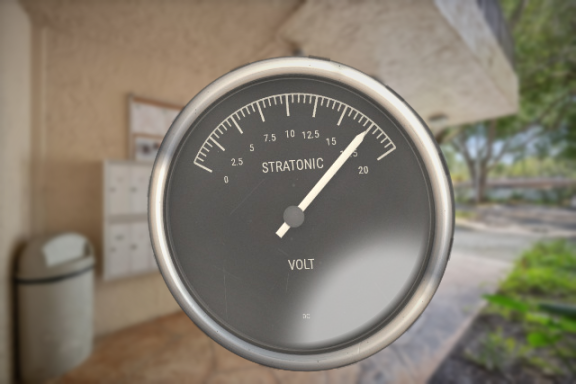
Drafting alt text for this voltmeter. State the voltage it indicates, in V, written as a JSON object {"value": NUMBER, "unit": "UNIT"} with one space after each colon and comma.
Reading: {"value": 17.5, "unit": "V"}
